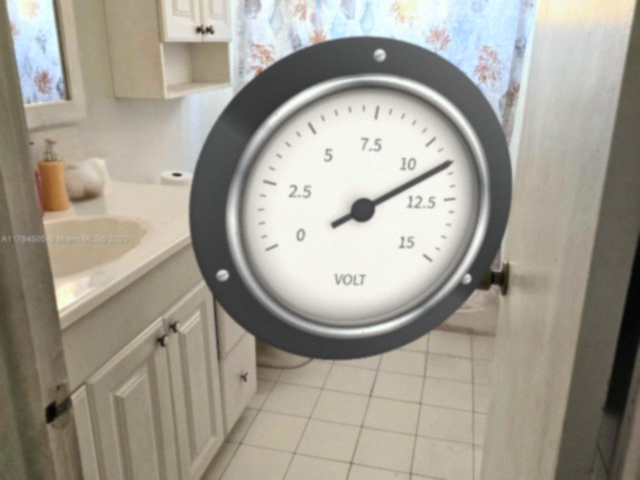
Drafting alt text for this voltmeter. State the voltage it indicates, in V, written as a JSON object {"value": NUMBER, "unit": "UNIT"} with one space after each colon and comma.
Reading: {"value": 11, "unit": "V"}
